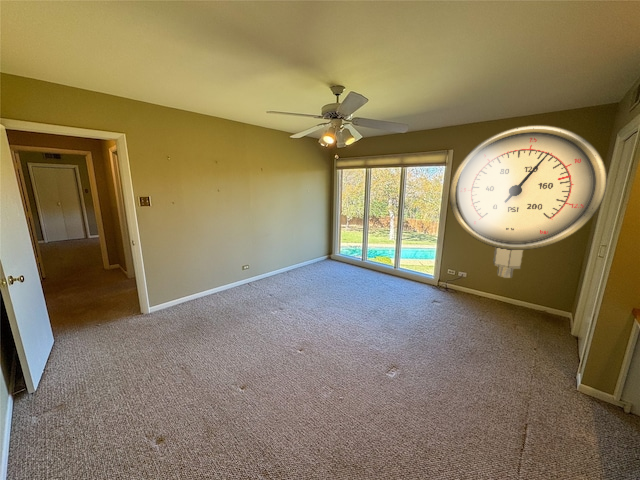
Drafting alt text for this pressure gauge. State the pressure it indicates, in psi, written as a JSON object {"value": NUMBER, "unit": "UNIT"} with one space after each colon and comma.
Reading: {"value": 125, "unit": "psi"}
